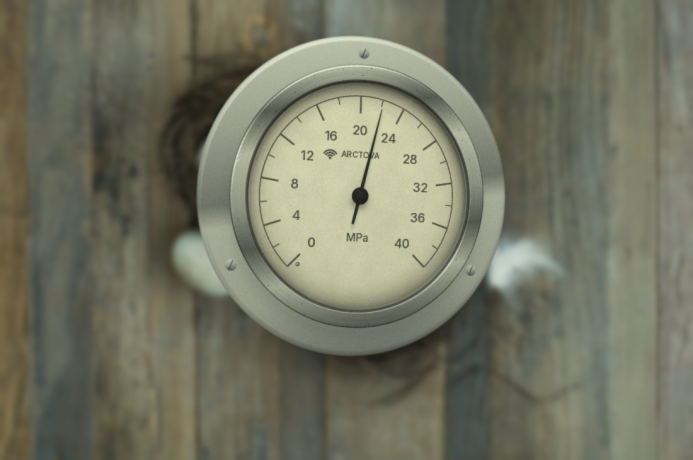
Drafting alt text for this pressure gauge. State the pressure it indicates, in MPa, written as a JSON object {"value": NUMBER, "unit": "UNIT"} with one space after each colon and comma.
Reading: {"value": 22, "unit": "MPa"}
